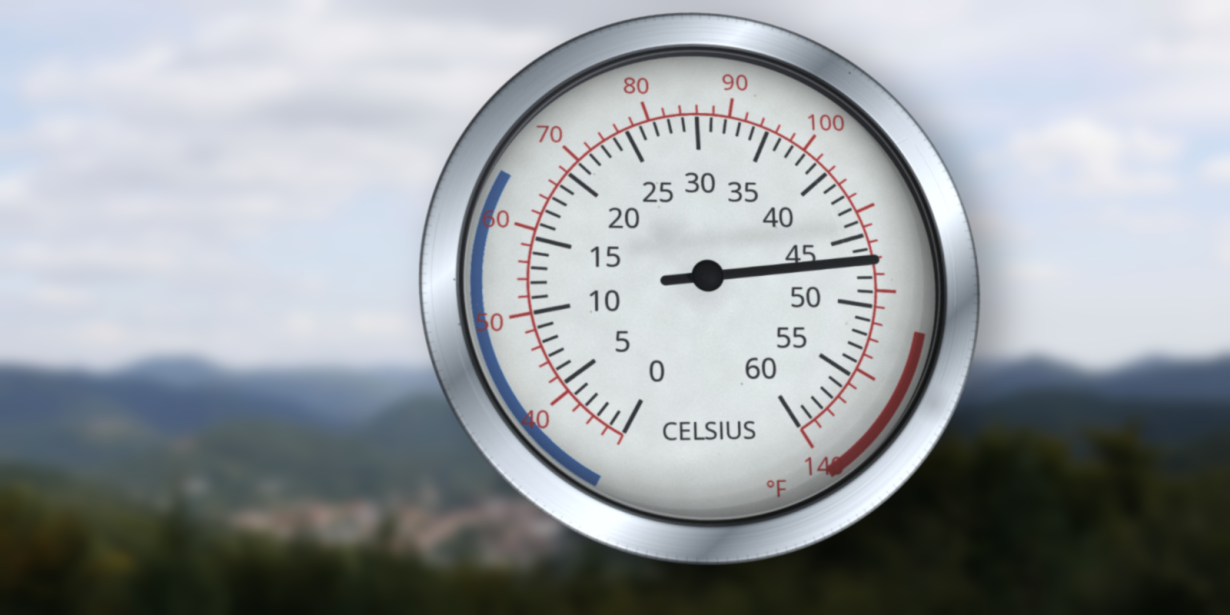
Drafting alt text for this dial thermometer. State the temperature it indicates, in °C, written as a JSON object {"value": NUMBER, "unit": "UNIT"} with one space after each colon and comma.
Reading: {"value": 47, "unit": "°C"}
